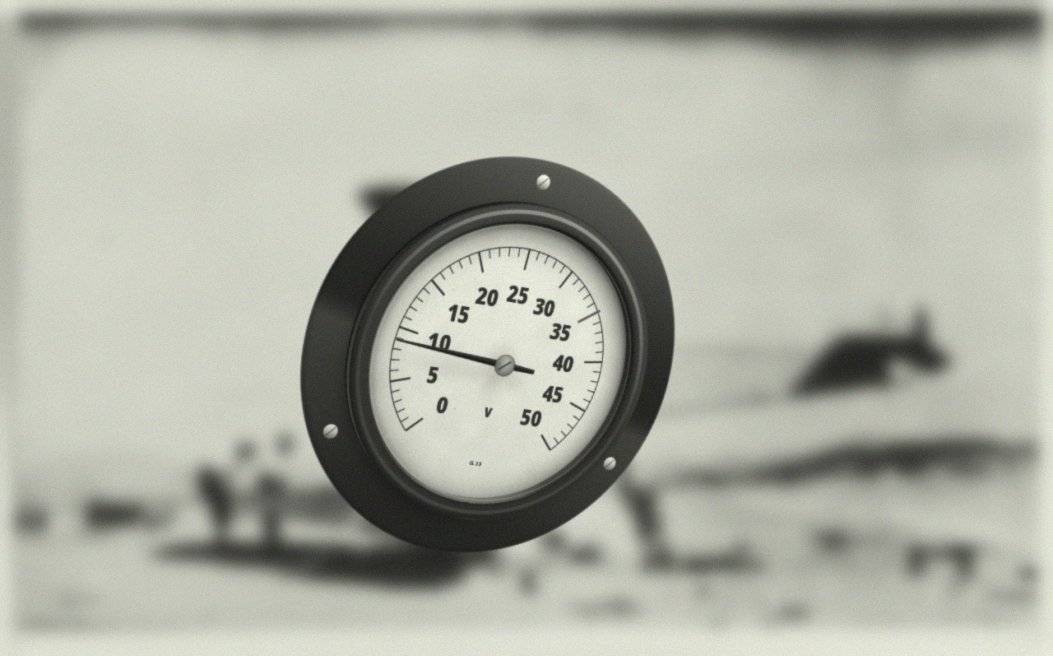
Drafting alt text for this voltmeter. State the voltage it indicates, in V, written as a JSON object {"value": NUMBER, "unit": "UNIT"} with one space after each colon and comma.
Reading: {"value": 9, "unit": "V"}
